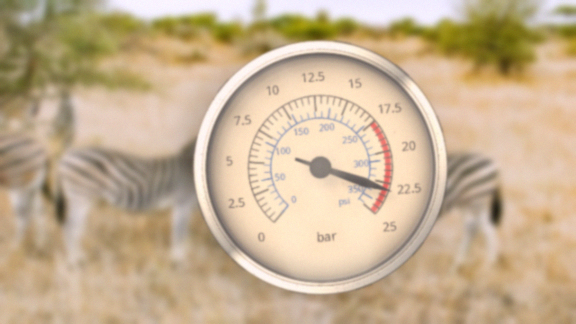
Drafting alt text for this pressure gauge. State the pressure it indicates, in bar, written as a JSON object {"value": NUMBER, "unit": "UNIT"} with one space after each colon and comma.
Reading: {"value": 23, "unit": "bar"}
